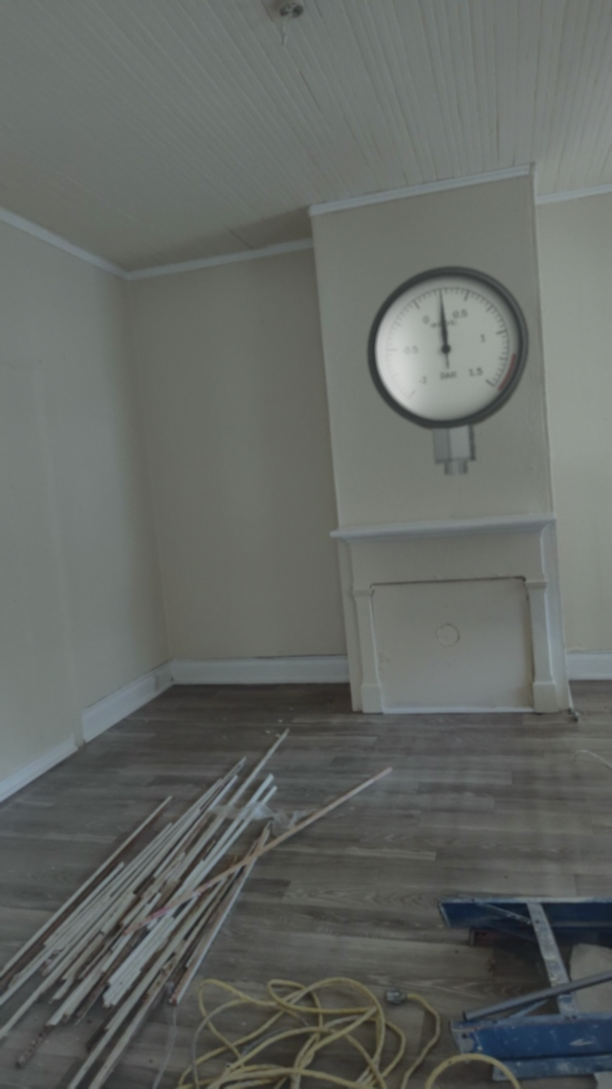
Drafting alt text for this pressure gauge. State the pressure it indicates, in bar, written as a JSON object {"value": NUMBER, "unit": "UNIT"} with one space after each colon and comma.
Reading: {"value": 0.25, "unit": "bar"}
